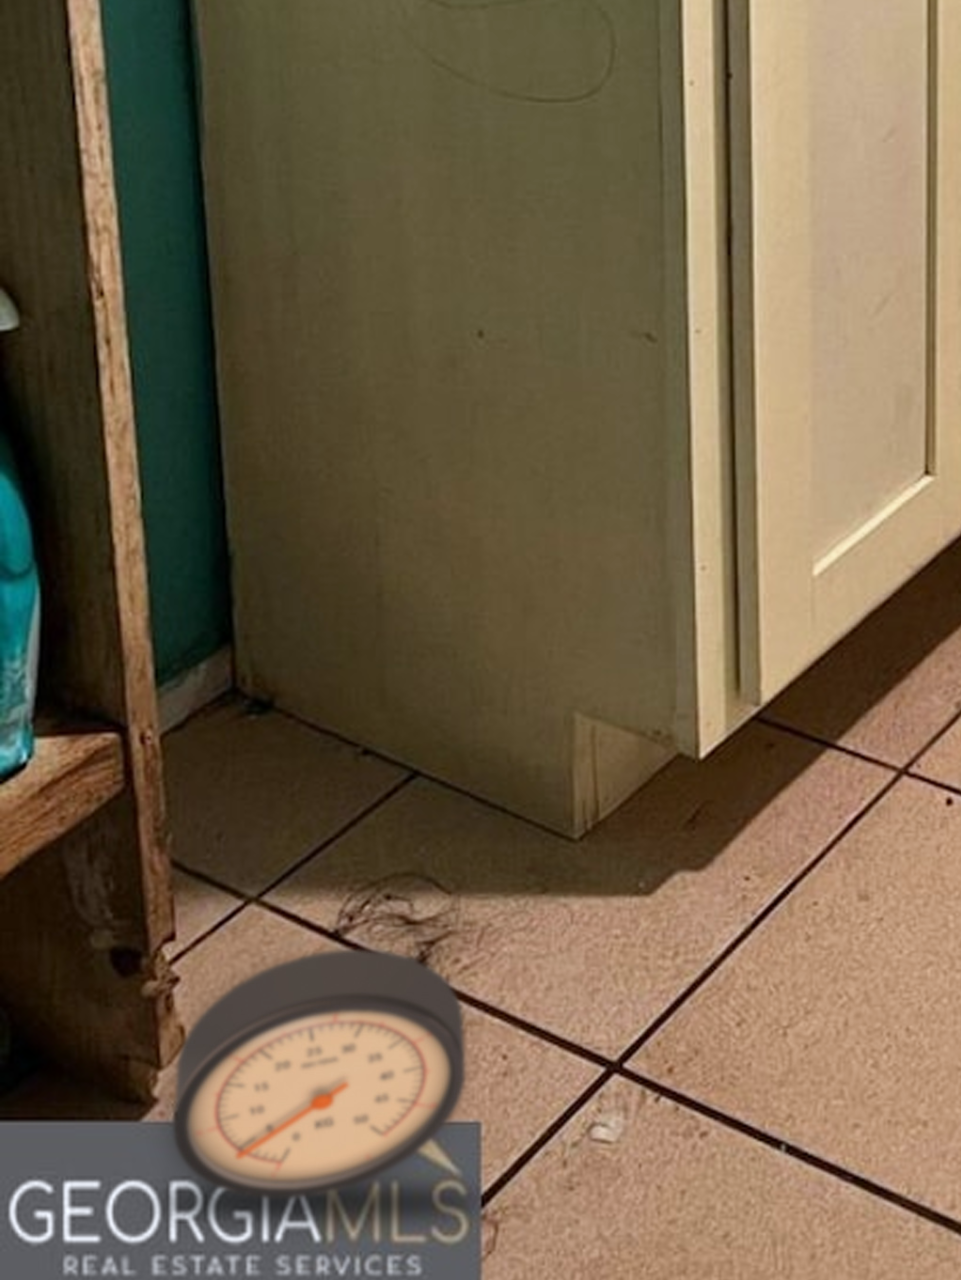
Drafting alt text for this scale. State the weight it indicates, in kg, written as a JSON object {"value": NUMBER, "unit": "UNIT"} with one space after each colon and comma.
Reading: {"value": 5, "unit": "kg"}
